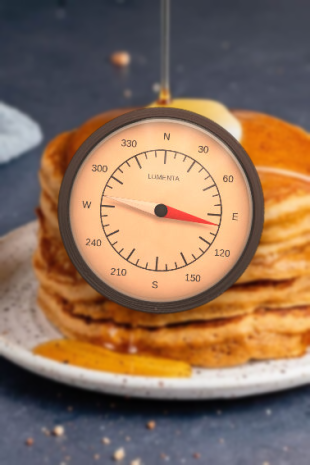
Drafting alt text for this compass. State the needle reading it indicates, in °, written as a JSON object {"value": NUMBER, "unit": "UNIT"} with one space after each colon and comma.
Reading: {"value": 100, "unit": "°"}
